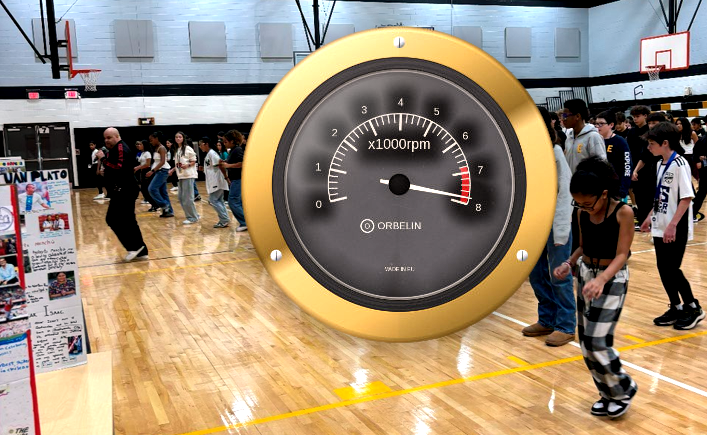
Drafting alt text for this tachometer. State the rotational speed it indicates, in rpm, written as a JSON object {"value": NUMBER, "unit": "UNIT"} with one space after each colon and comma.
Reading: {"value": 7800, "unit": "rpm"}
